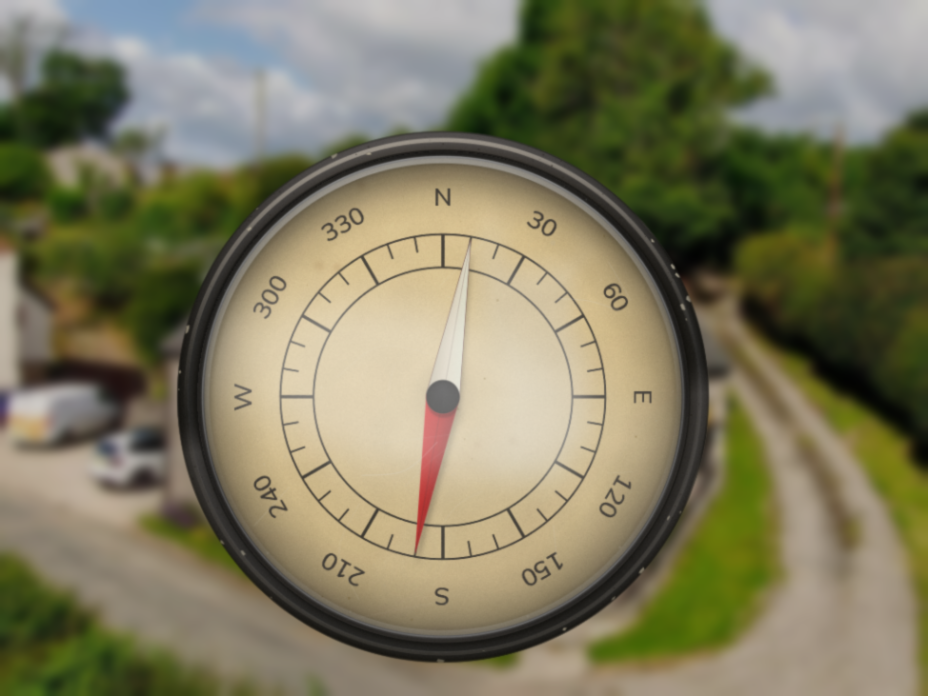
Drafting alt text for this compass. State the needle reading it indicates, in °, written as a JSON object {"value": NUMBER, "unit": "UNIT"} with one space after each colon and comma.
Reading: {"value": 190, "unit": "°"}
